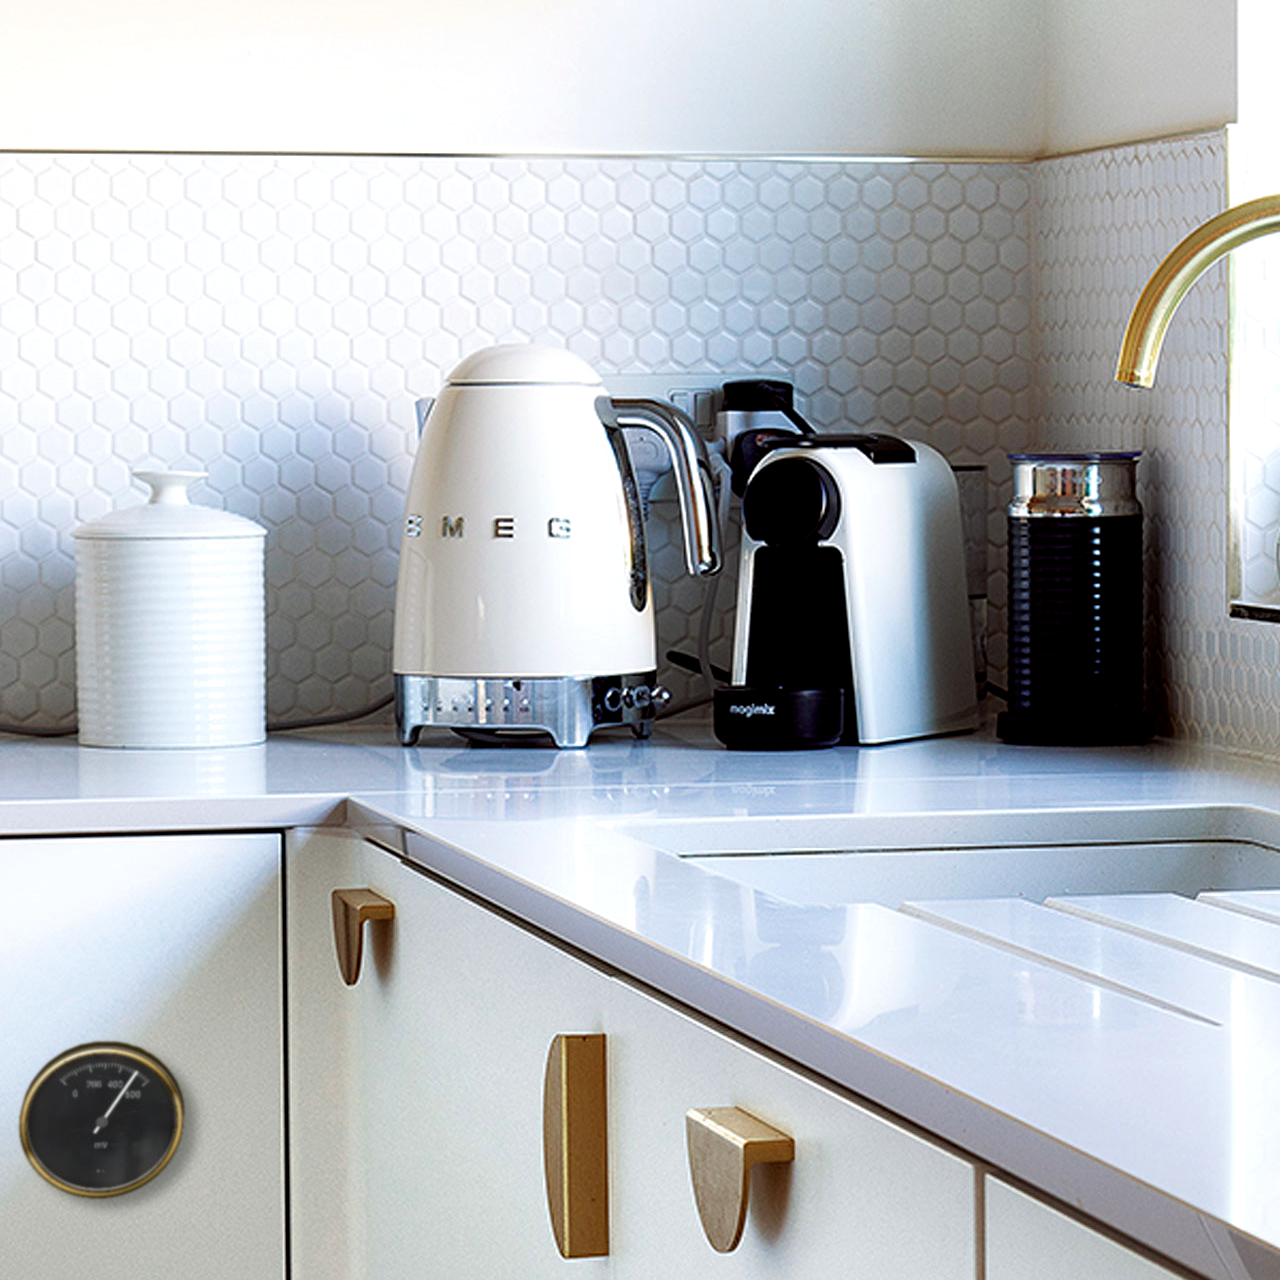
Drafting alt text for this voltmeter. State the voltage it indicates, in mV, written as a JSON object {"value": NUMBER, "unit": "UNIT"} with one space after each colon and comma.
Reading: {"value": 500, "unit": "mV"}
